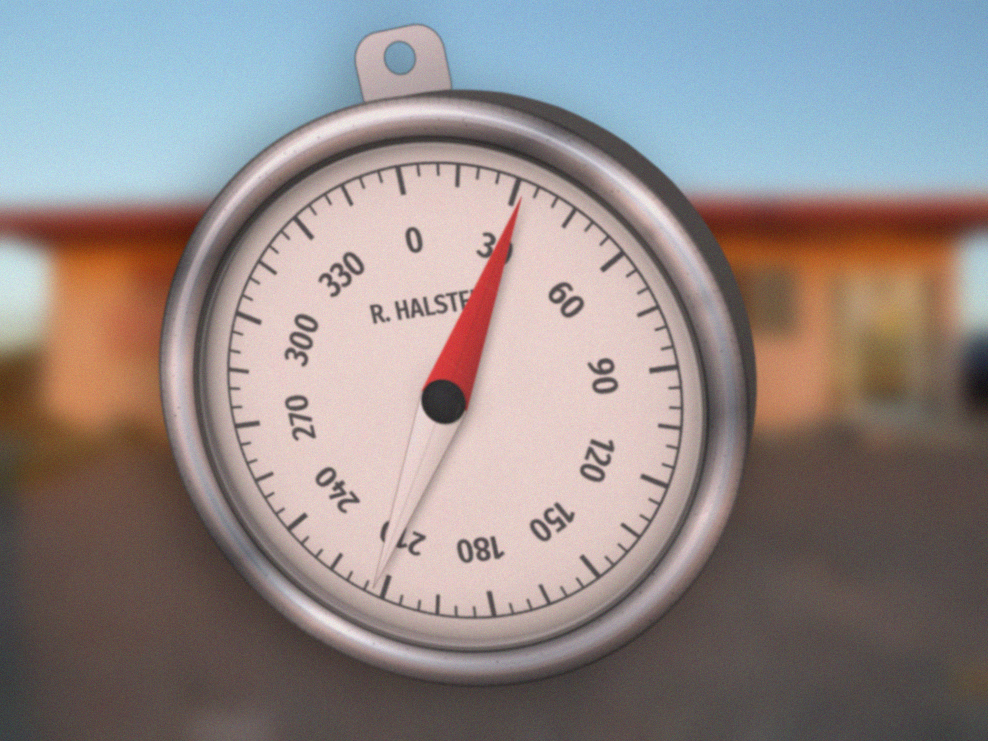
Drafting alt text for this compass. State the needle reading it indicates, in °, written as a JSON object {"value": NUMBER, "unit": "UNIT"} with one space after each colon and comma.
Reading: {"value": 32.5, "unit": "°"}
